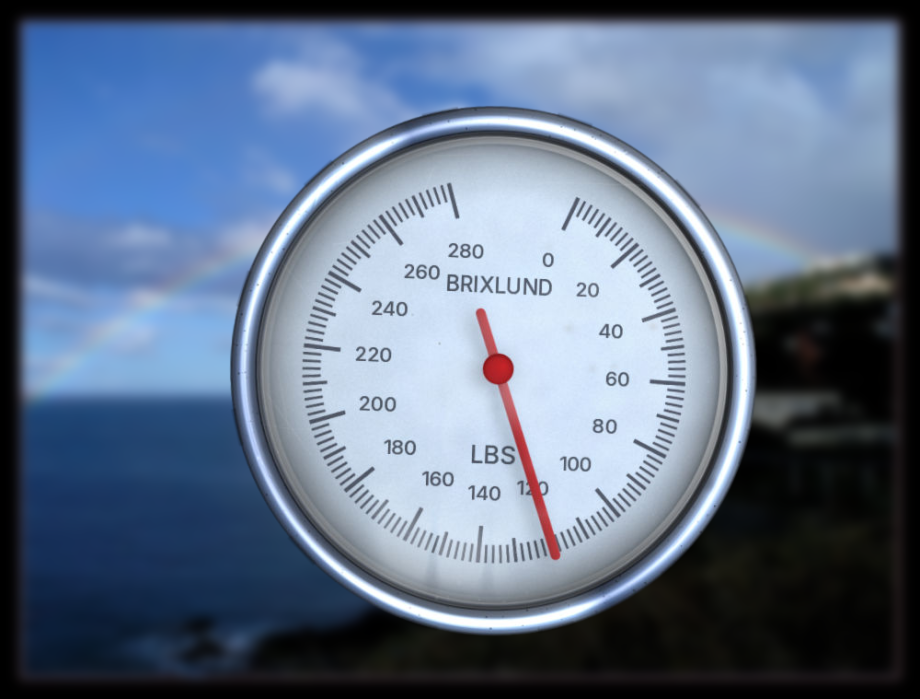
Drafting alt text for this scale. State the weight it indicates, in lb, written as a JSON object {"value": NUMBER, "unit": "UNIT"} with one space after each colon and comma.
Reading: {"value": 120, "unit": "lb"}
